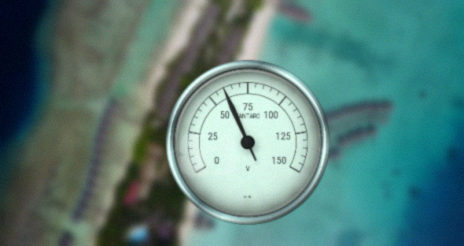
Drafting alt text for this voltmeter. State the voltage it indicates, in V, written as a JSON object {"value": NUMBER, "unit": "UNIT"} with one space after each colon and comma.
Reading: {"value": 60, "unit": "V"}
